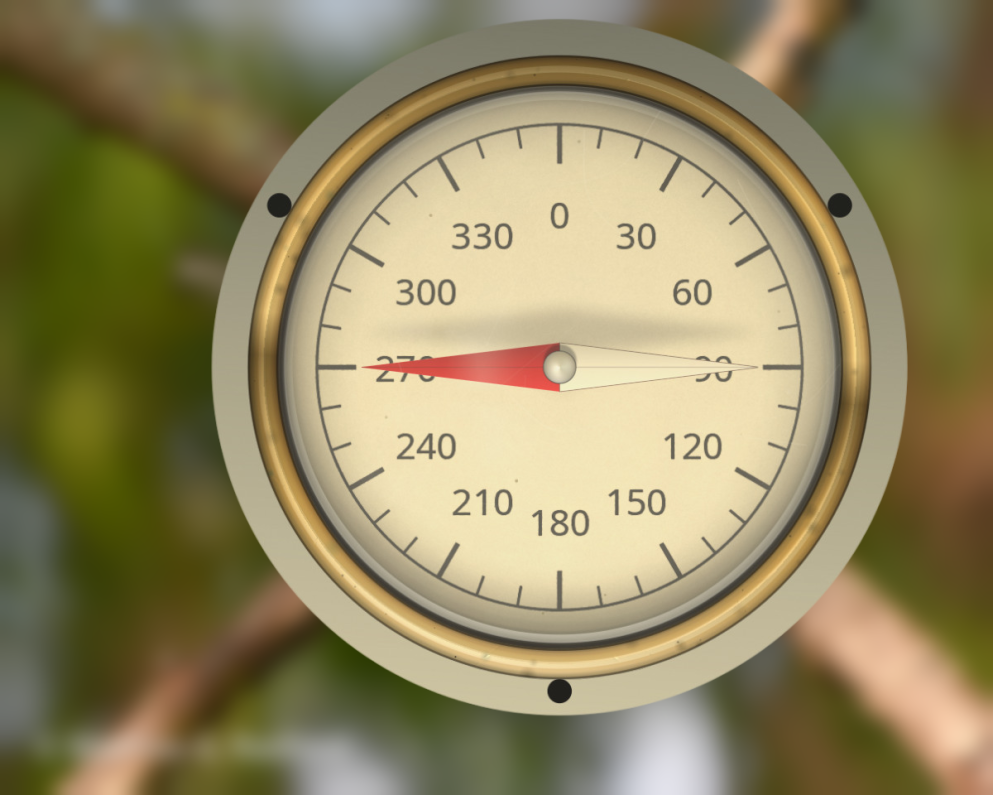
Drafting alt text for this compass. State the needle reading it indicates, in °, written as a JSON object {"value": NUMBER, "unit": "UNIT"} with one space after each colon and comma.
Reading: {"value": 270, "unit": "°"}
